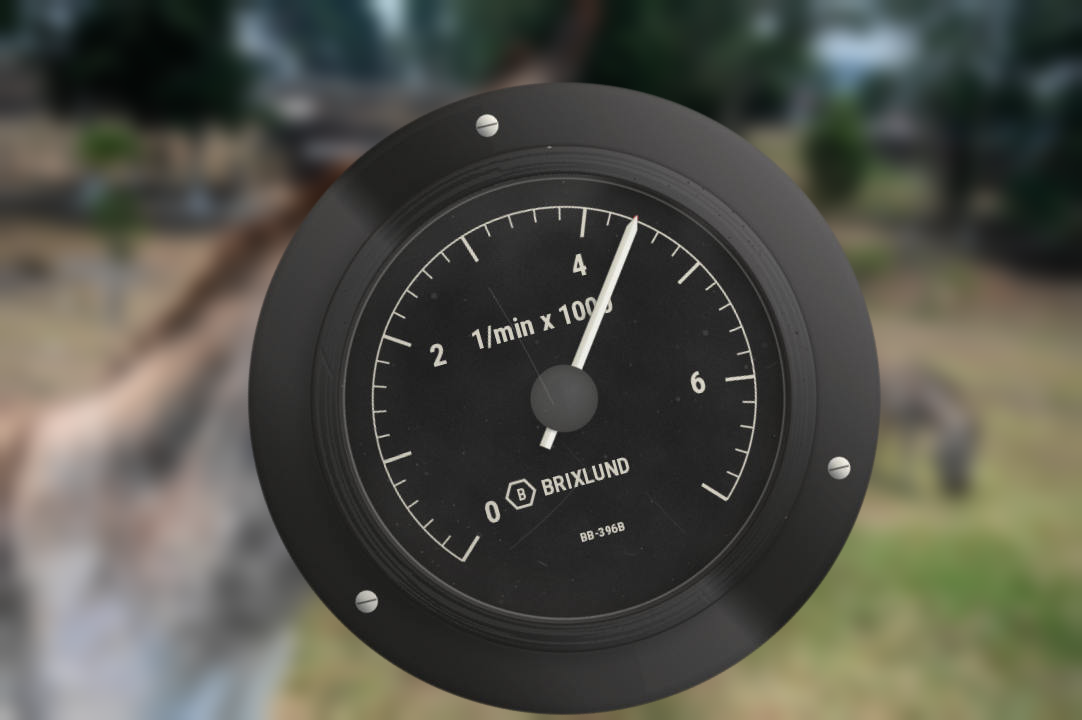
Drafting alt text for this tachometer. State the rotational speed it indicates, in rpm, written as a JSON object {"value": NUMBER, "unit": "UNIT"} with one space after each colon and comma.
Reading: {"value": 4400, "unit": "rpm"}
